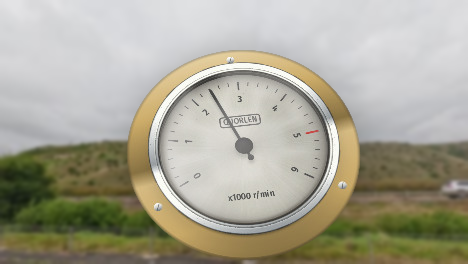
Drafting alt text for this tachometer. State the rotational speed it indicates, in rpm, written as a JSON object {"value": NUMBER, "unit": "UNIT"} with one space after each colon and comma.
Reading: {"value": 2400, "unit": "rpm"}
